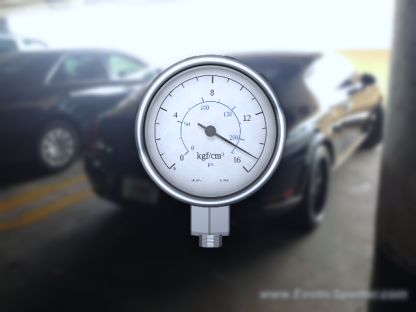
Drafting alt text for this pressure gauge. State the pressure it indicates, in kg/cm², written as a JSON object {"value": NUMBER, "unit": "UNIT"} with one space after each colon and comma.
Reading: {"value": 15, "unit": "kg/cm²"}
